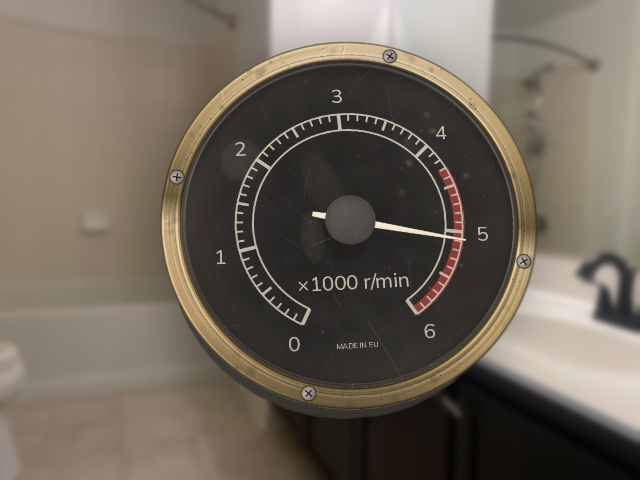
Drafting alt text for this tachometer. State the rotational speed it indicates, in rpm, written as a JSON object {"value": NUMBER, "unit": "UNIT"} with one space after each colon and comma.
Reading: {"value": 5100, "unit": "rpm"}
